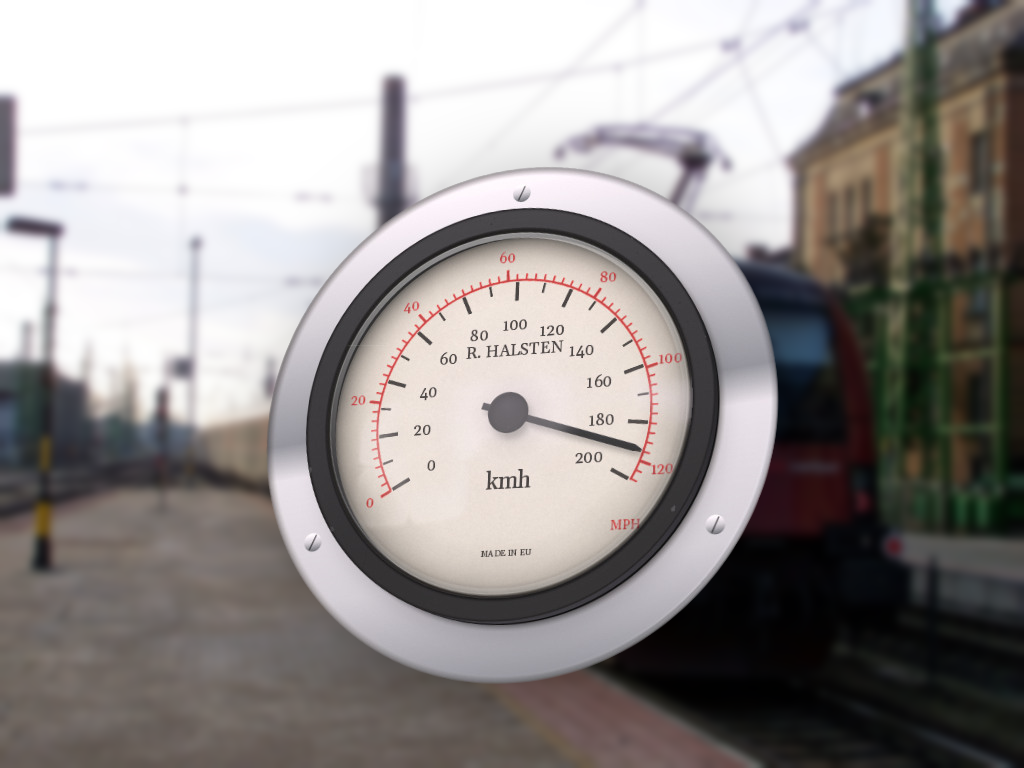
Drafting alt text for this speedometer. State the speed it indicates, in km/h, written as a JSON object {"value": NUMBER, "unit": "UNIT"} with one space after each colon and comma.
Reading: {"value": 190, "unit": "km/h"}
